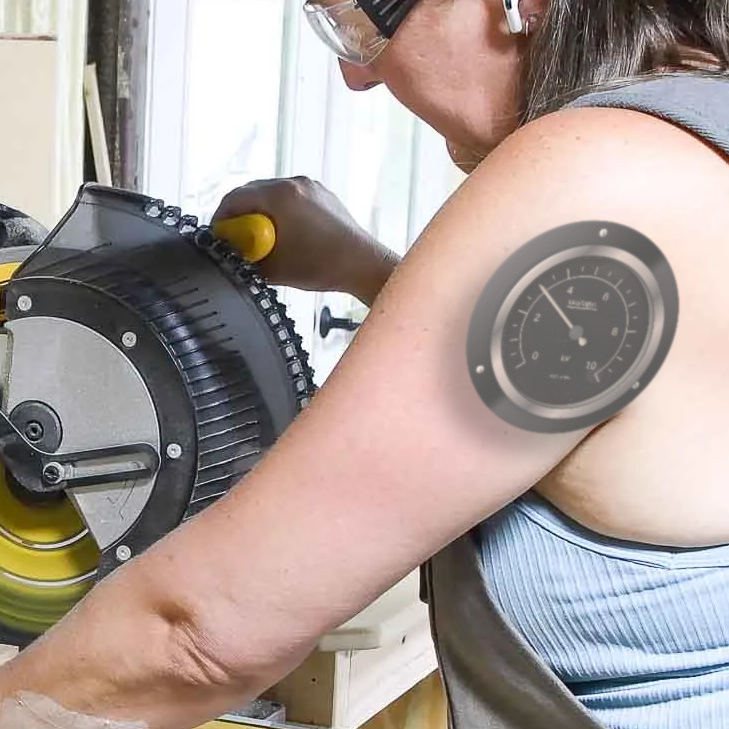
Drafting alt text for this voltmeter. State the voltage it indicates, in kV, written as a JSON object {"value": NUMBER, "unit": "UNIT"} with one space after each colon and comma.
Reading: {"value": 3, "unit": "kV"}
